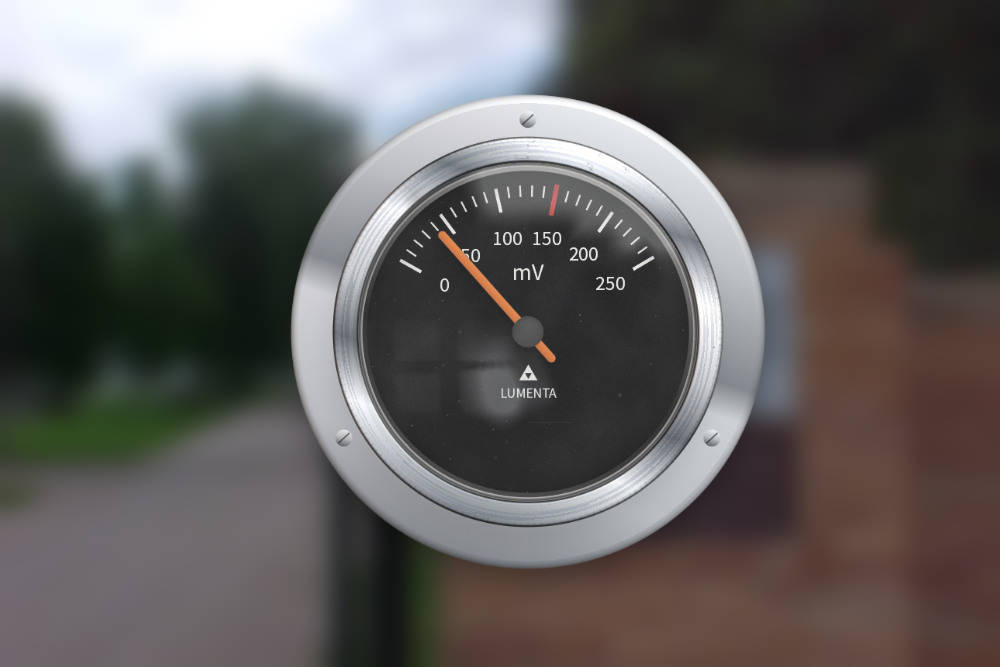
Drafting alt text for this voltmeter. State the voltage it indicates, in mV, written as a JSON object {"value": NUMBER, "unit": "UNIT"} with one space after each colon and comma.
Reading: {"value": 40, "unit": "mV"}
